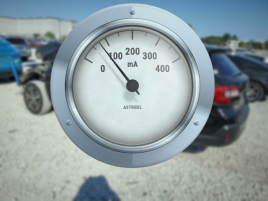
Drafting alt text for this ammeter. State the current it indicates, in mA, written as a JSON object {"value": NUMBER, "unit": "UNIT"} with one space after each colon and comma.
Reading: {"value": 75, "unit": "mA"}
